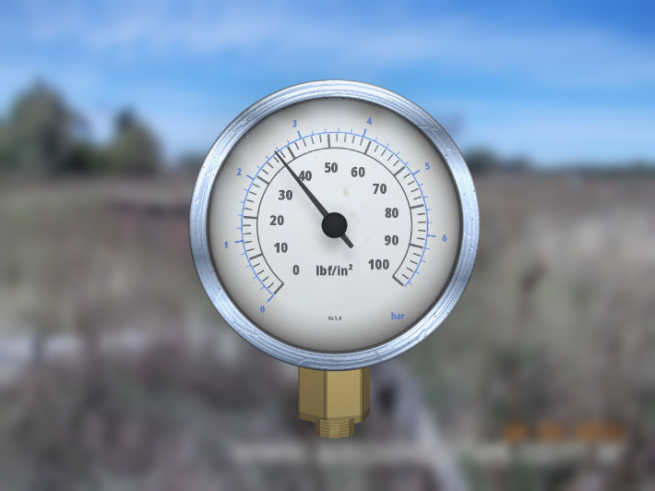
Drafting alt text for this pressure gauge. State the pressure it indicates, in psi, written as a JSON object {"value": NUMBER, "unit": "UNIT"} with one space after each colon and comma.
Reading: {"value": 37, "unit": "psi"}
